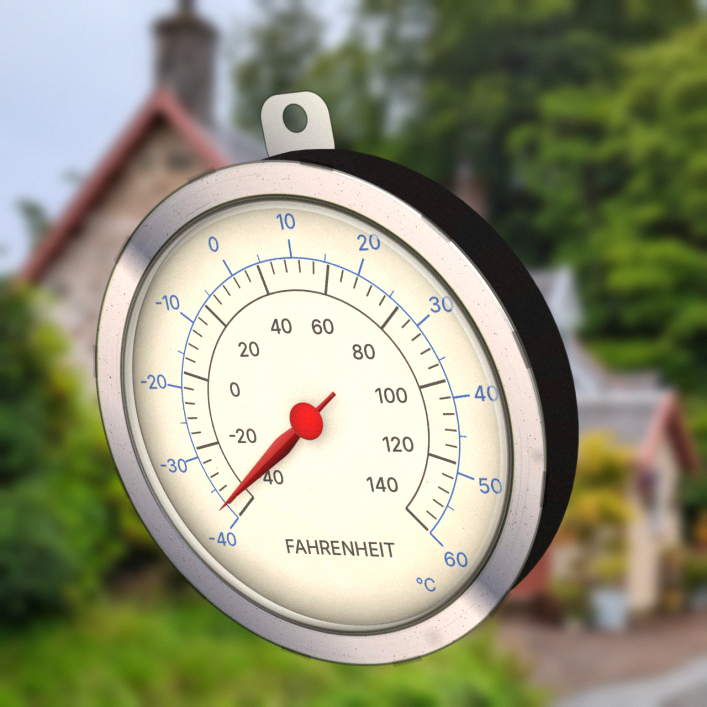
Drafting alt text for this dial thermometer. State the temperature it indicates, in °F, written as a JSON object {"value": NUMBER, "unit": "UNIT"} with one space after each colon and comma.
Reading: {"value": -36, "unit": "°F"}
